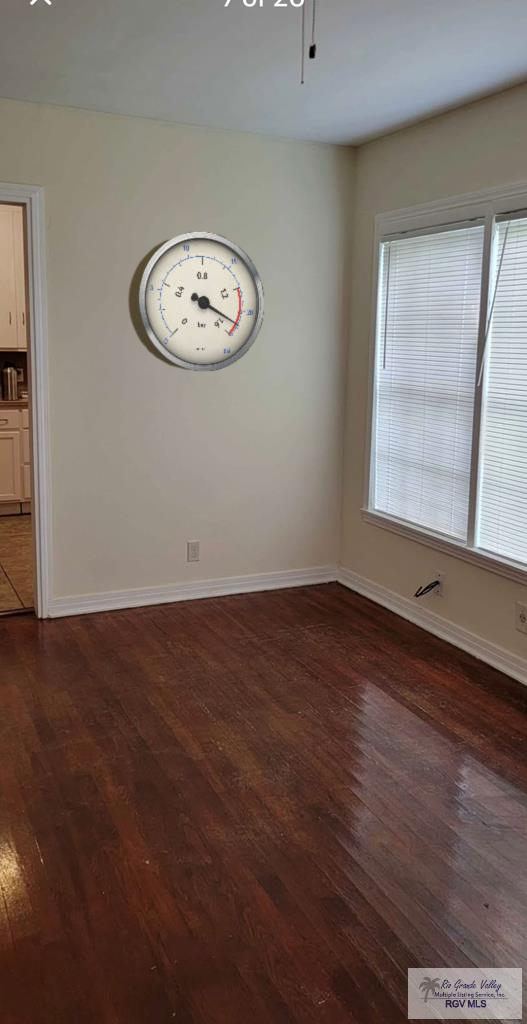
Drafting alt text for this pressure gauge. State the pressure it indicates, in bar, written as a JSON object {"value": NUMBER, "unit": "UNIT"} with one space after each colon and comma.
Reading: {"value": 1.5, "unit": "bar"}
